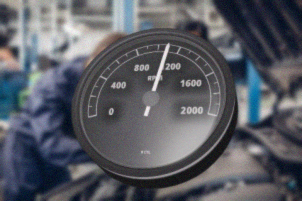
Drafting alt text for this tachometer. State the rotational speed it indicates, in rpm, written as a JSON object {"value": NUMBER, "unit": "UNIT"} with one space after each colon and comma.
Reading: {"value": 1100, "unit": "rpm"}
